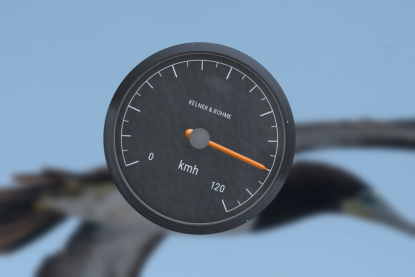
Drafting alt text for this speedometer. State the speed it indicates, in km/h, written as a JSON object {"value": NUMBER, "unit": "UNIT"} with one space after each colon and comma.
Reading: {"value": 100, "unit": "km/h"}
